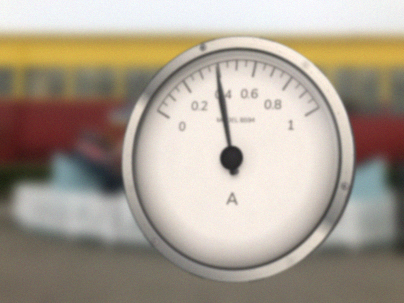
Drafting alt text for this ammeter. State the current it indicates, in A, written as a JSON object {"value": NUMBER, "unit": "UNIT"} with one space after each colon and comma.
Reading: {"value": 0.4, "unit": "A"}
